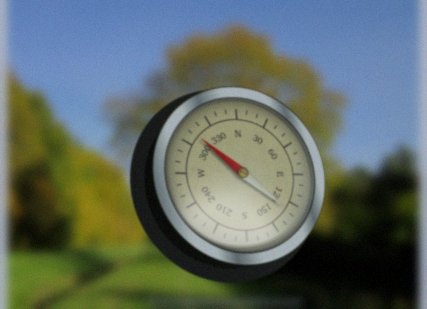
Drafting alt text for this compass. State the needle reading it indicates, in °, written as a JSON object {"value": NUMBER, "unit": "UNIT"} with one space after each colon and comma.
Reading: {"value": 310, "unit": "°"}
